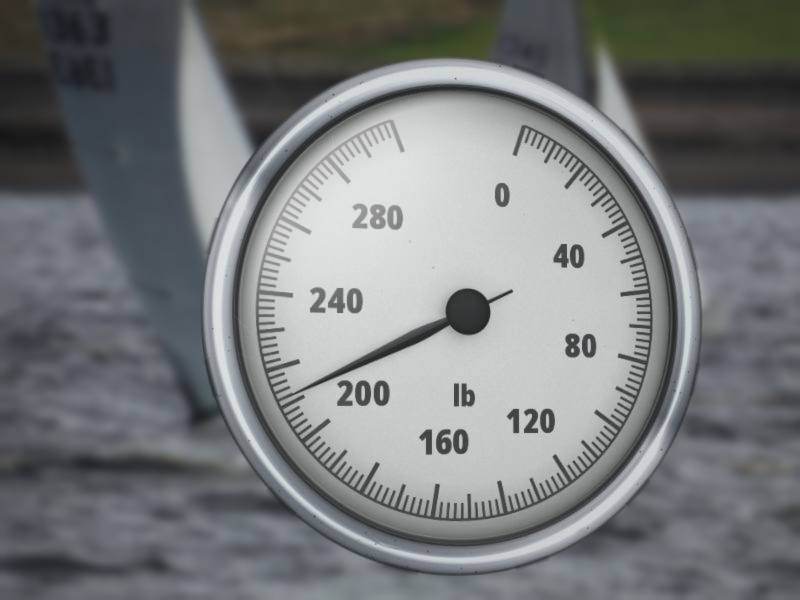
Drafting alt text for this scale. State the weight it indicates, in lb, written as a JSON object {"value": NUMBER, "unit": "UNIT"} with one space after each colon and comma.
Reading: {"value": 212, "unit": "lb"}
